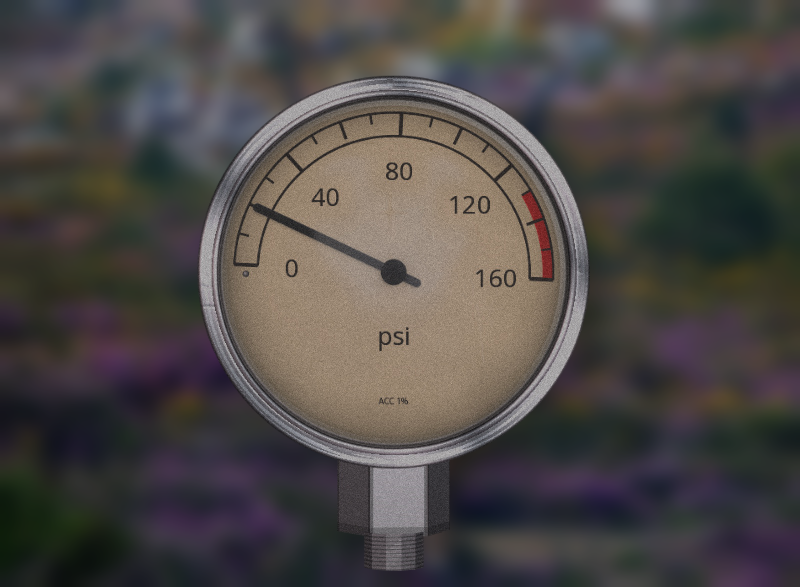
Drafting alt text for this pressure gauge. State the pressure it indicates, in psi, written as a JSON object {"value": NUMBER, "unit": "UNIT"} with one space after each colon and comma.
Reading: {"value": 20, "unit": "psi"}
